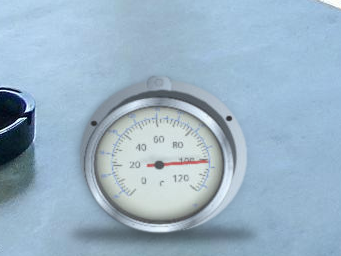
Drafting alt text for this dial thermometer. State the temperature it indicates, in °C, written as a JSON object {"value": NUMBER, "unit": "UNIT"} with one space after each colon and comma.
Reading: {"value": 100, "unit": "°C"}
